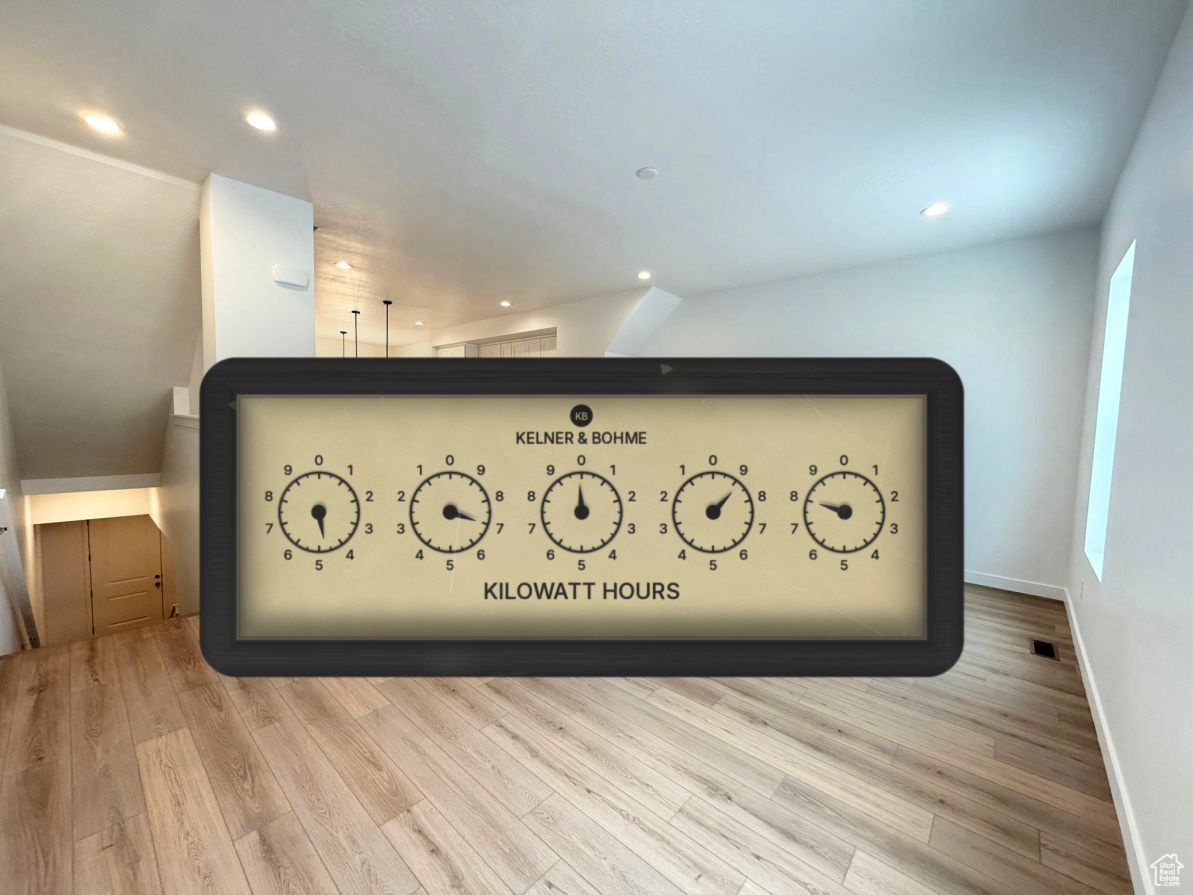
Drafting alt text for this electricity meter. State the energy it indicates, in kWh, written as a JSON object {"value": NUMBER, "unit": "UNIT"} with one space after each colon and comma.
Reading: {"value": 46988, "unit": "kWh"}
